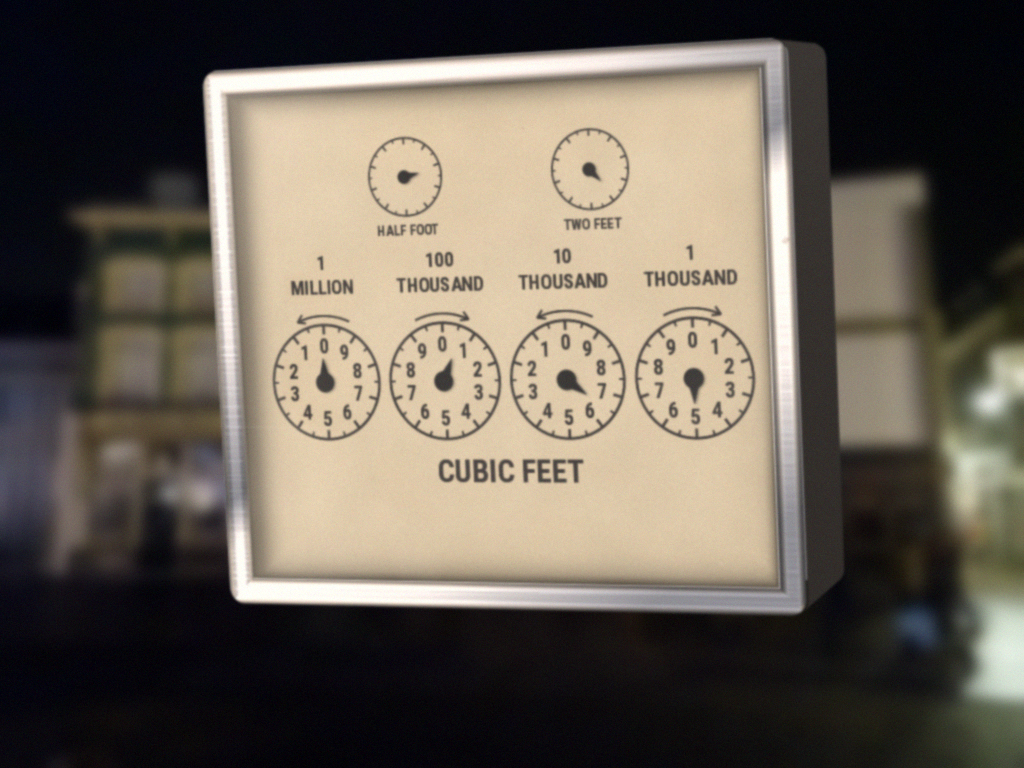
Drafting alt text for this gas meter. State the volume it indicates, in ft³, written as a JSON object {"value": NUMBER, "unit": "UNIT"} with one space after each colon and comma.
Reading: {"value": 6500, "unit": "ft³"}
